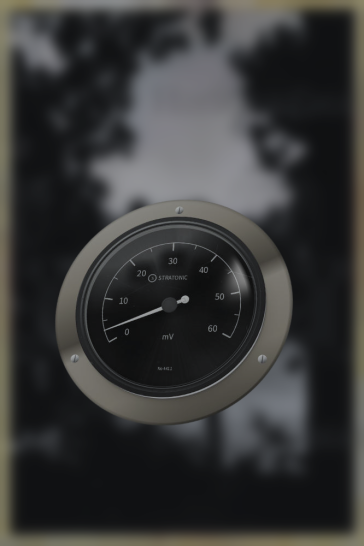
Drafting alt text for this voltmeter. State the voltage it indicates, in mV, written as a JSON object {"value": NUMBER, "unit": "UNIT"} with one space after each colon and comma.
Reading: {"value": 2.5, "unit": "mV"}
